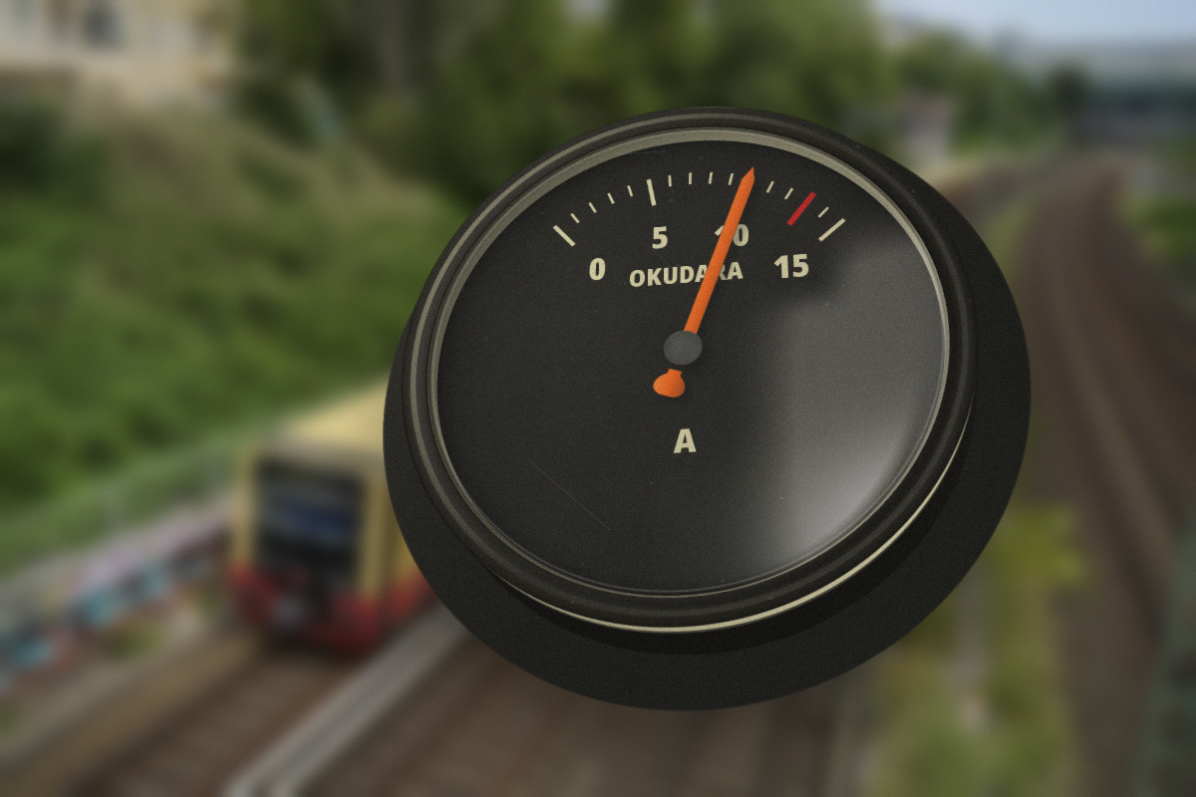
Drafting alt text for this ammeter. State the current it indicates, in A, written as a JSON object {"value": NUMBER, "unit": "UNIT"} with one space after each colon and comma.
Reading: {"value": 10, "unit": "A"}
